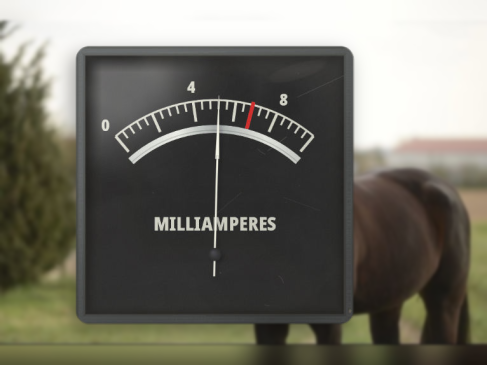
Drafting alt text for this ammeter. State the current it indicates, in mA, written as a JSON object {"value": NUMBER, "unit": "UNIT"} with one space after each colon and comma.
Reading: {"value": 5.2, "unit": "mA"}
